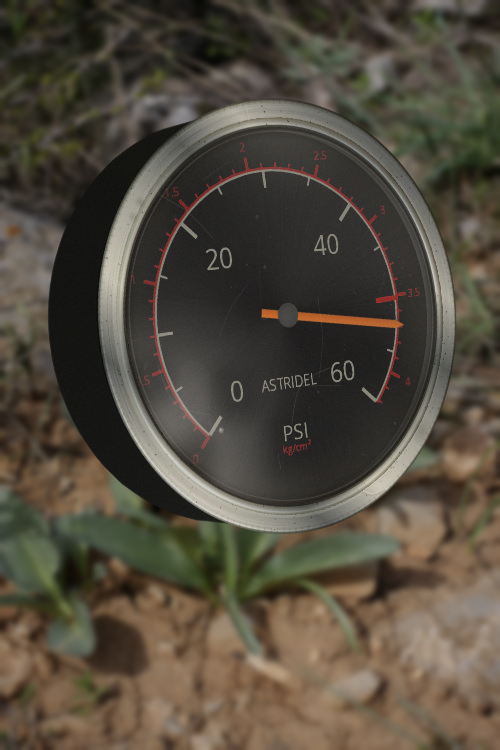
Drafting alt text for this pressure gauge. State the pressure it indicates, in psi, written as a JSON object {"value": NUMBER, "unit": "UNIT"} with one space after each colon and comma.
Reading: {"value": 52.5, "unit": "psi"}
